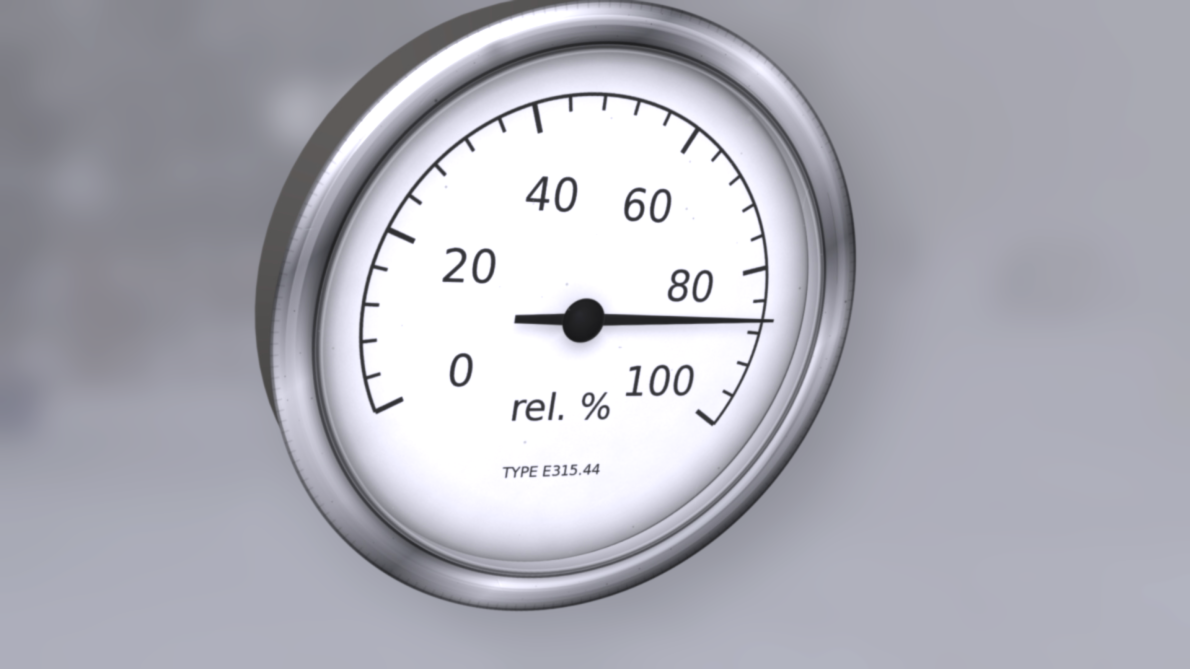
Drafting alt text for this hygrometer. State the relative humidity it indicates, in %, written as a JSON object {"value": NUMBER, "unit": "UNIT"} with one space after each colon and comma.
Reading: {"value": 86, "unit": "%"}
